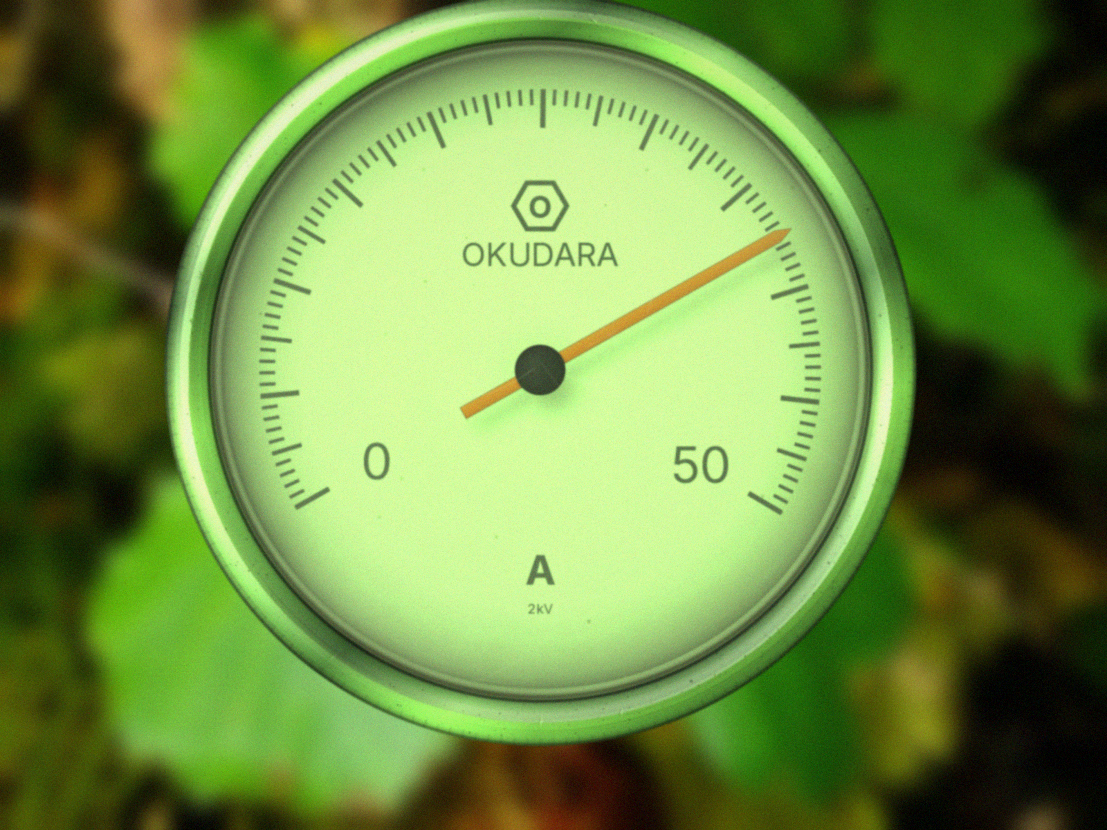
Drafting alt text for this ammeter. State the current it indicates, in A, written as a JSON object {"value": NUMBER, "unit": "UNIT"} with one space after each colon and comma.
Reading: {"value": 37.5, "unit": "A"}
